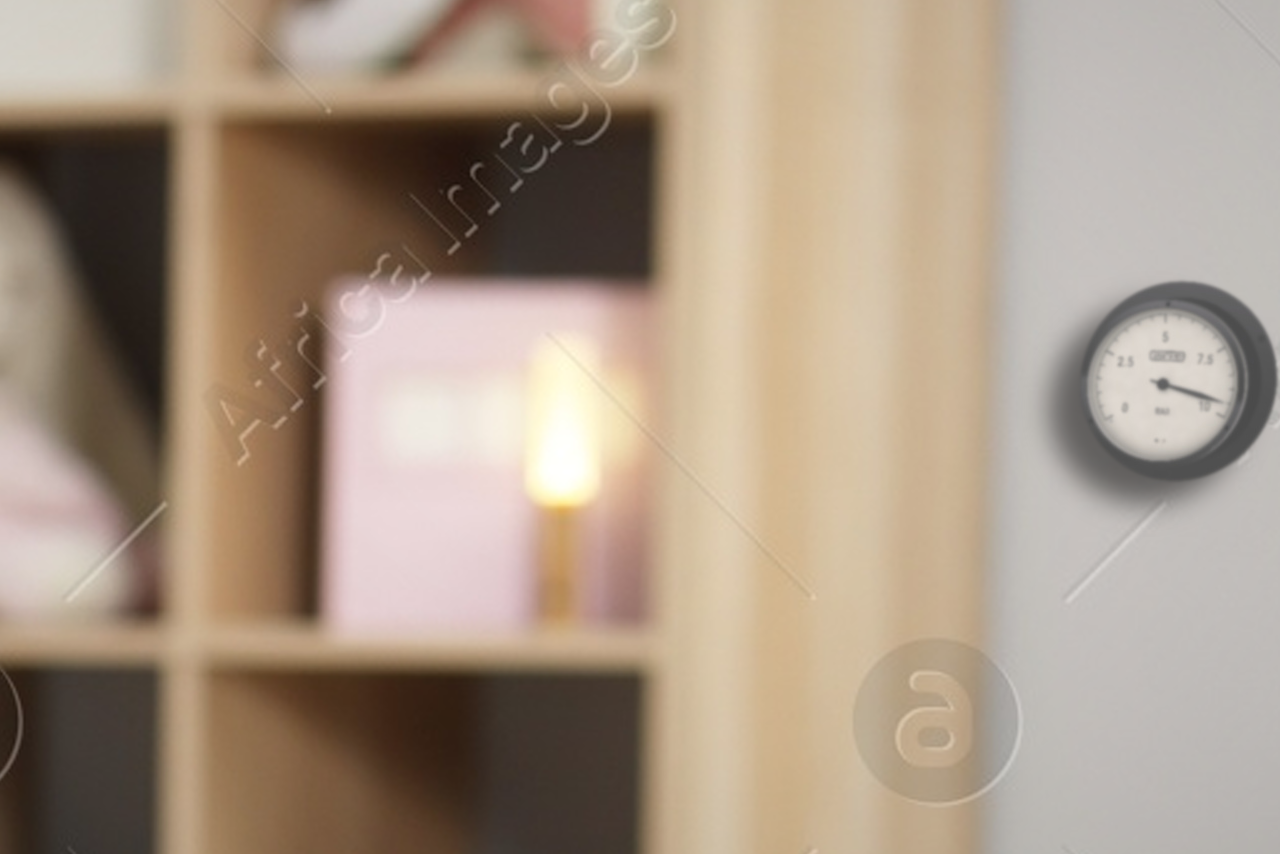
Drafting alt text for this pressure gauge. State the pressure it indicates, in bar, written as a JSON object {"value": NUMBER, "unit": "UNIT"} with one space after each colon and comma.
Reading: {"value": 9.5, "unit": "bar"}
